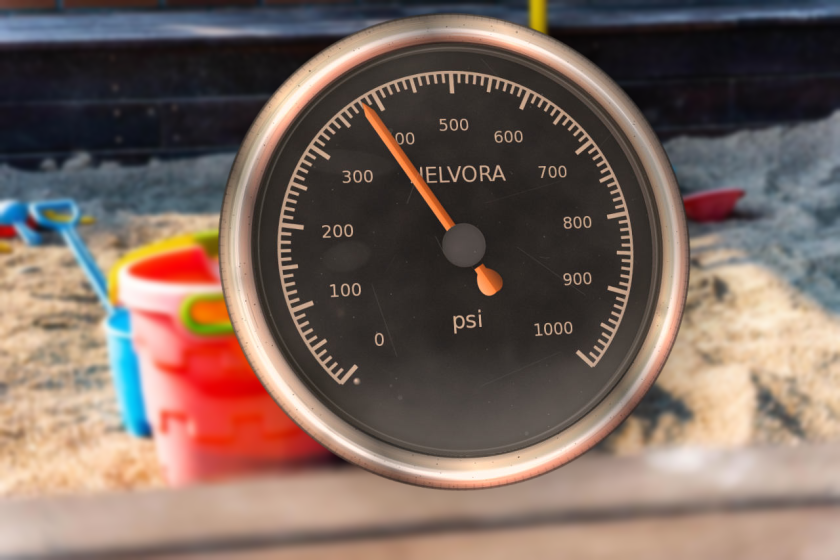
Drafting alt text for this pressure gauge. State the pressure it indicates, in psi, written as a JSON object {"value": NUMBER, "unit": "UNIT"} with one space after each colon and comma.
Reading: {"value": 380, "unit": "psi"}
